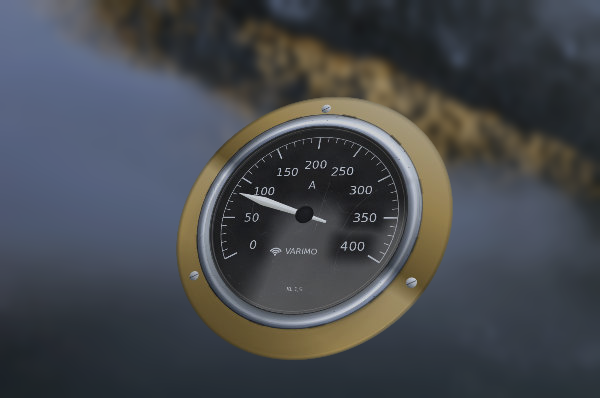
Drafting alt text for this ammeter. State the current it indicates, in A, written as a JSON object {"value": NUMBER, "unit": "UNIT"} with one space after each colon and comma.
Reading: {"value": 80, "unit": "A"}
